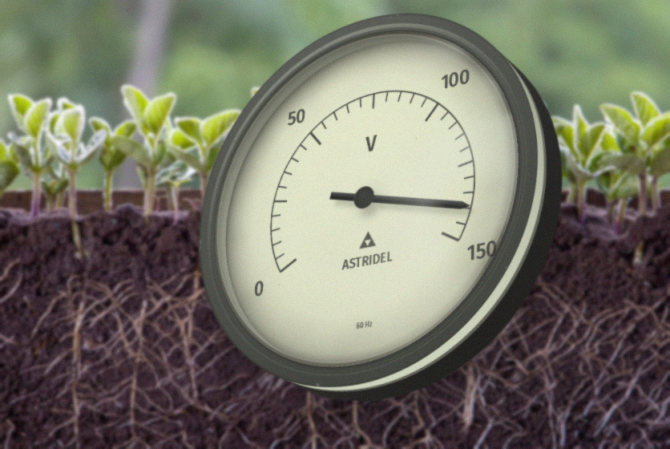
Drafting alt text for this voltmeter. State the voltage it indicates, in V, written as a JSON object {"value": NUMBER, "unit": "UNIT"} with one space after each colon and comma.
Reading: {"value": 140, "unit": "V"}
